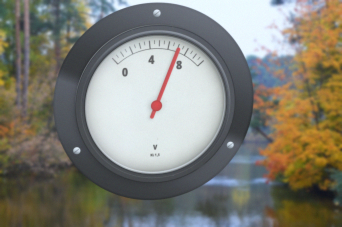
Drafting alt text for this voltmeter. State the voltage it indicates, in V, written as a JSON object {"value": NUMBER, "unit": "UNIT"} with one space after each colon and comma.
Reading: {"value": 7, "unit": "V"}
